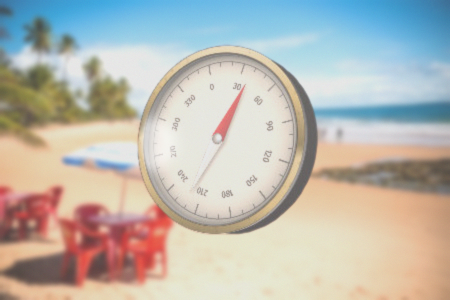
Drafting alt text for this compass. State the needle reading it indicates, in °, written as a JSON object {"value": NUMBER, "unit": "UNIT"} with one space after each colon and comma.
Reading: {"value": 40, "unit": "°"}
